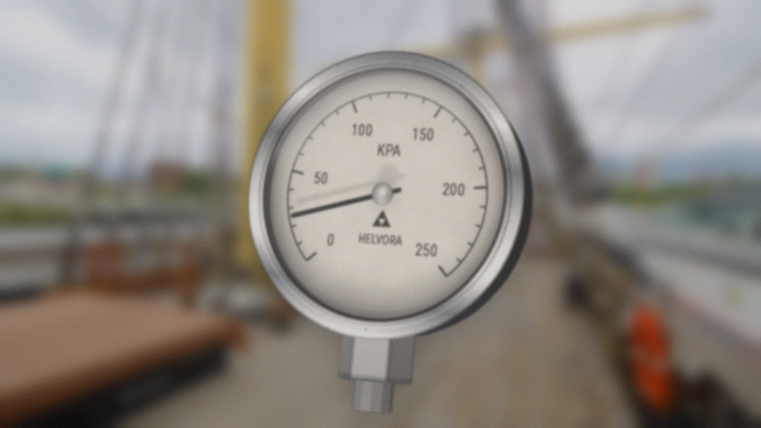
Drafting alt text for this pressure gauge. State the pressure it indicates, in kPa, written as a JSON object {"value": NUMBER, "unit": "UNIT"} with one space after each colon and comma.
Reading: {"value": 25, "unit": "kPa"}
